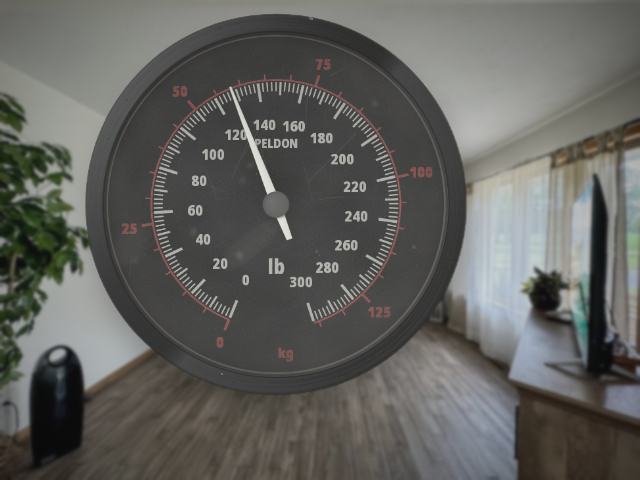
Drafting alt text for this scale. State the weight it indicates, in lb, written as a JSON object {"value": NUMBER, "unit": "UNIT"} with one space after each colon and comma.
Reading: {"value": 128, "unit": "lb"}
